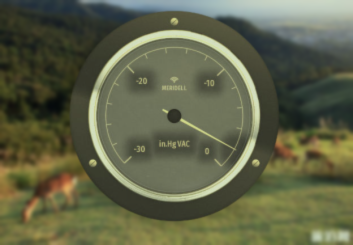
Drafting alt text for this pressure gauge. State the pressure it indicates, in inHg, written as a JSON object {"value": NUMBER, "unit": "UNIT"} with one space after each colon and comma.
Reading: {"value": -2, "unit": "inHg"}
